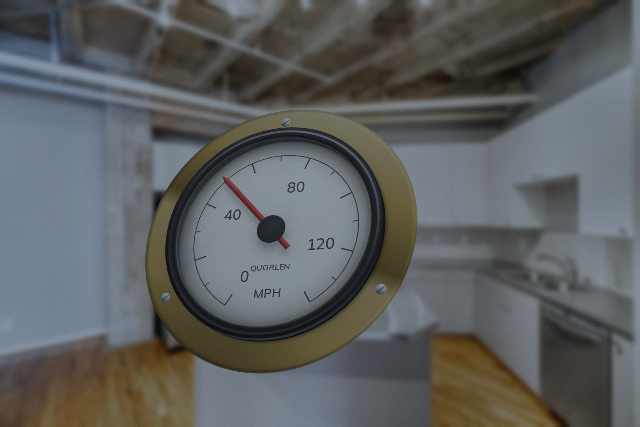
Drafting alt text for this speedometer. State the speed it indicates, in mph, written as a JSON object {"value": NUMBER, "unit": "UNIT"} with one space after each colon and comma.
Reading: {"value": 50, "unit": "mph"}
